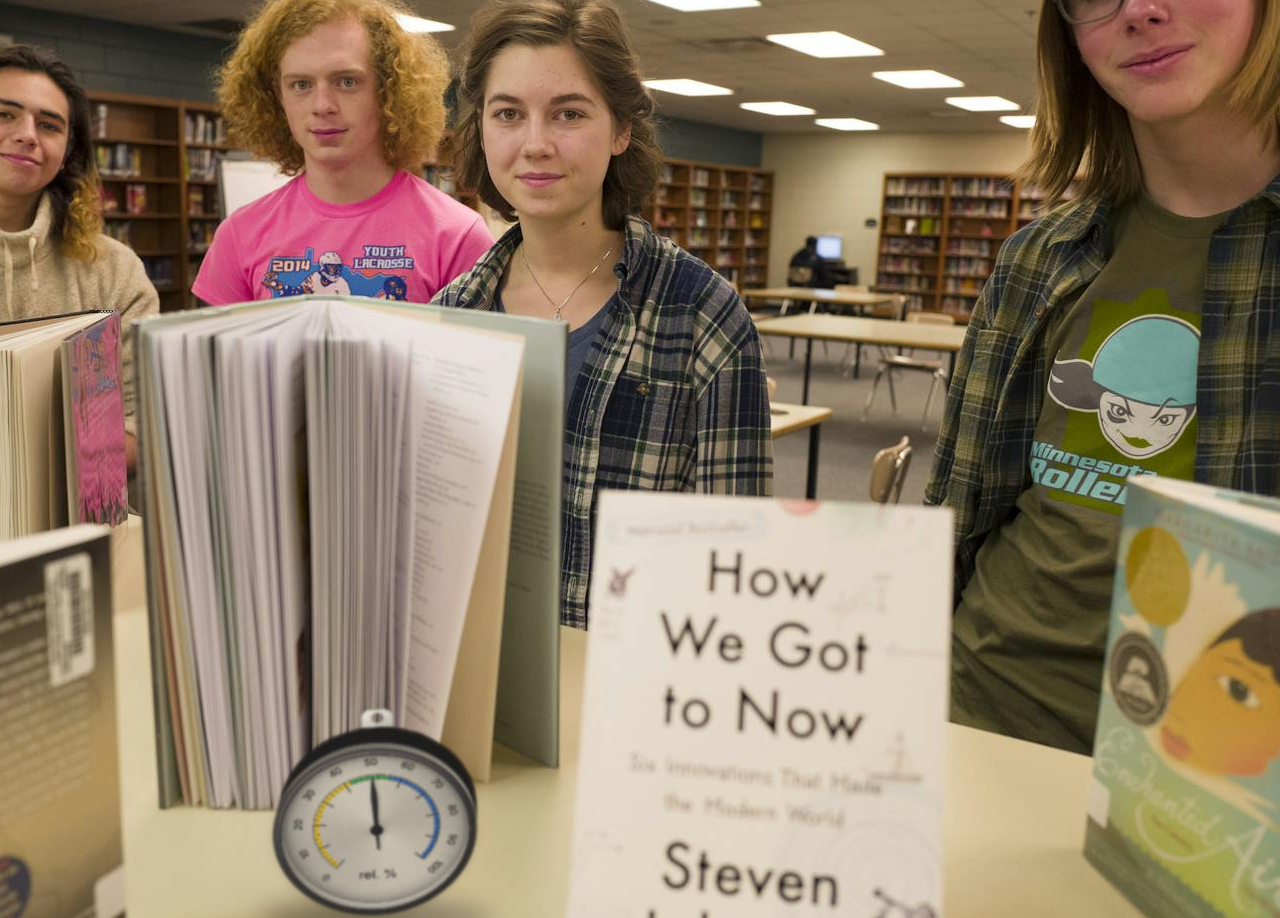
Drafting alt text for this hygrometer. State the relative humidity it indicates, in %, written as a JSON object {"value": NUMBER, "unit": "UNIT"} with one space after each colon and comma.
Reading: {"value": 50, "unit": "%"}
